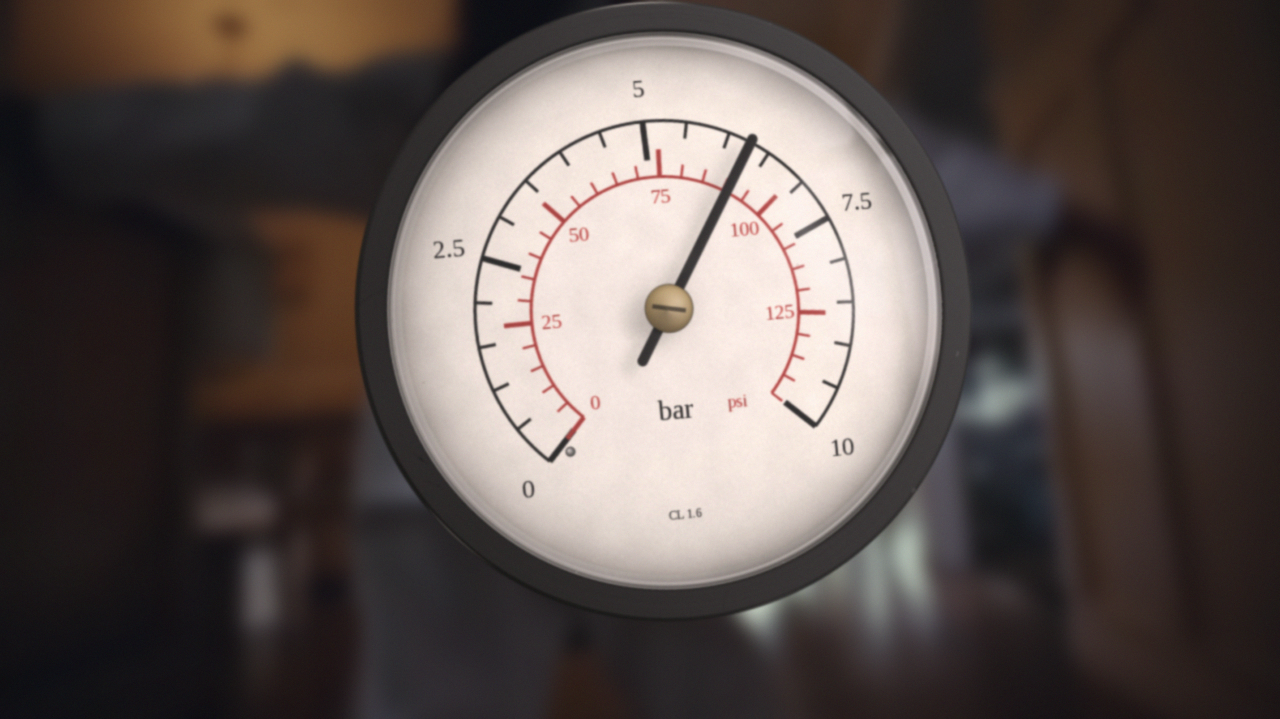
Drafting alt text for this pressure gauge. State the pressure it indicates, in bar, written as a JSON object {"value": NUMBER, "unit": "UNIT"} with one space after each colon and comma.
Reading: {"value": 6.25, "unit": "bar"}
